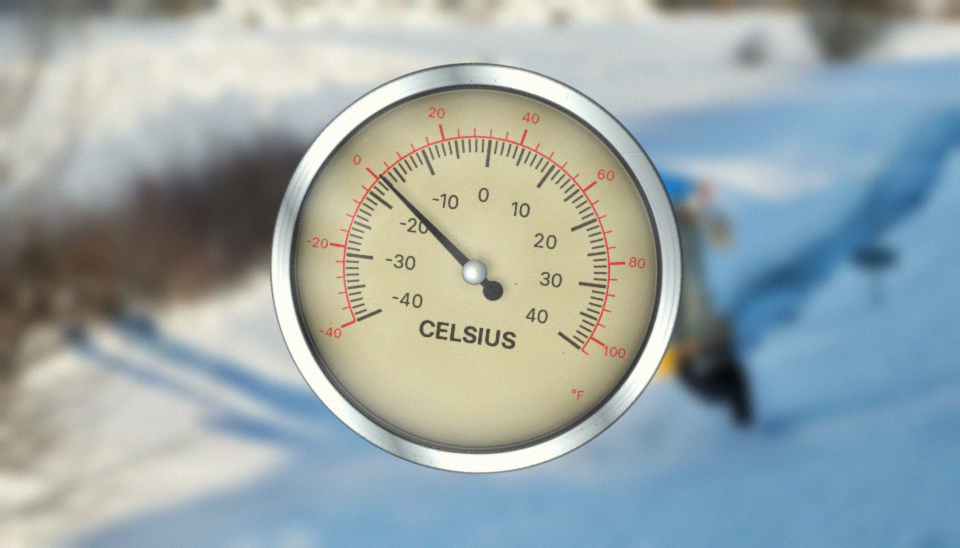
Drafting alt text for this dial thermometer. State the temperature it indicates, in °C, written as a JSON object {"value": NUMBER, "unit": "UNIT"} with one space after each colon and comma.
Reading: {"value": -17, "unit": "°C"}
